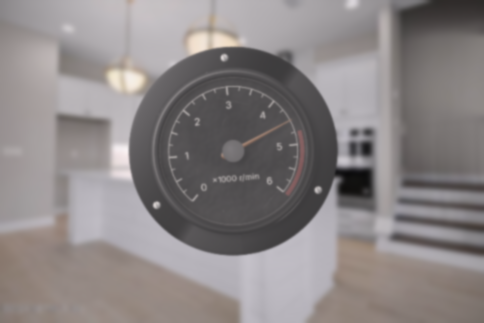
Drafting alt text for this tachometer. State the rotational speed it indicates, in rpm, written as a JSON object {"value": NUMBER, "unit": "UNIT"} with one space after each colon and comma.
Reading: {"value": 4500, "unit": "rpm"}
